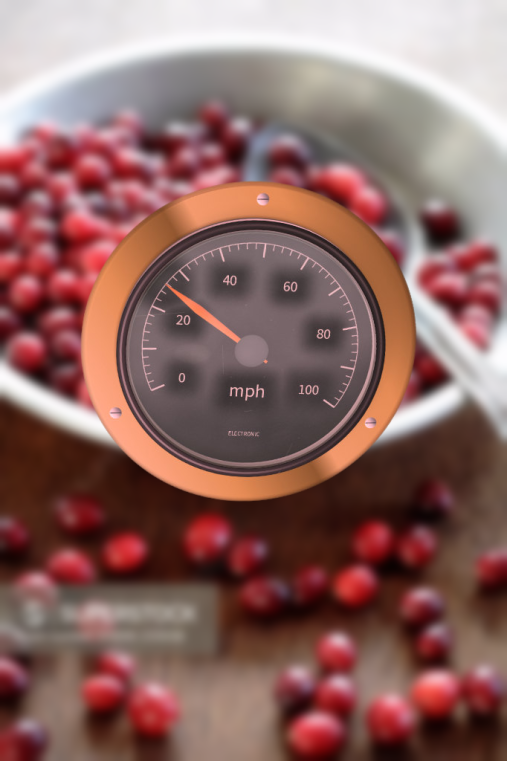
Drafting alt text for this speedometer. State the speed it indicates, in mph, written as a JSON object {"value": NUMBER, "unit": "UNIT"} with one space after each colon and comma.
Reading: {"value": 26, "unit": "mph"}
